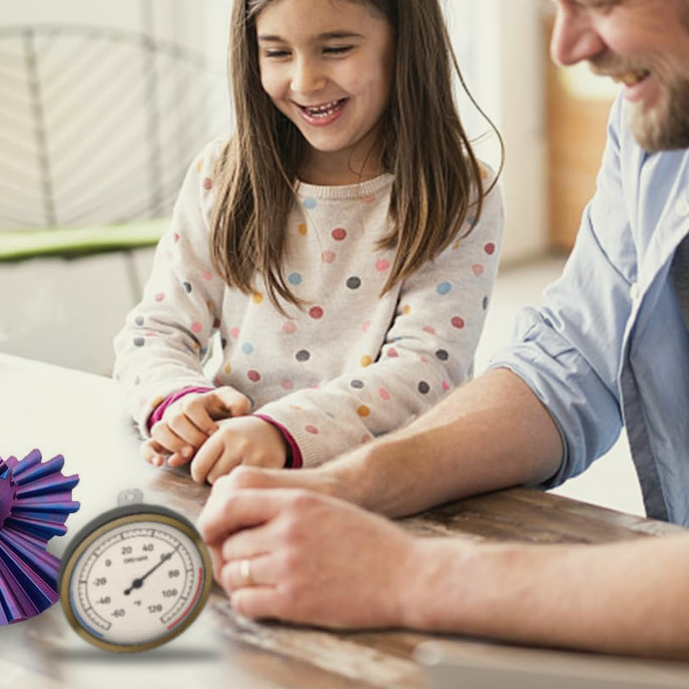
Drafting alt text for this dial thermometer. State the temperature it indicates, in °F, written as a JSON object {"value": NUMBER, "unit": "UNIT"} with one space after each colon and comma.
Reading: {"value": 60, "unit": "°F"}
